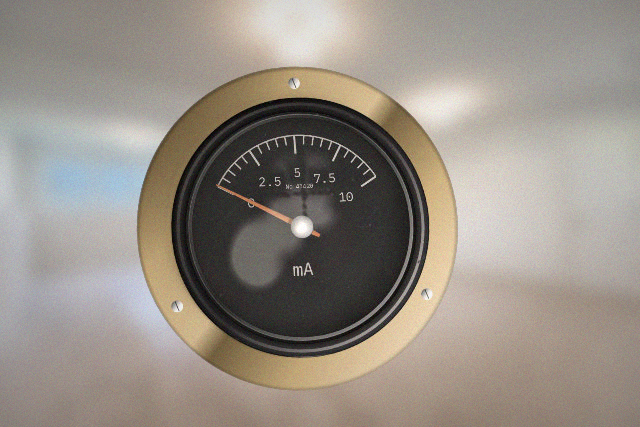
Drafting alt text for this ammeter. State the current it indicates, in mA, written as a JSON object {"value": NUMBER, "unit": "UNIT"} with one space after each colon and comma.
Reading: {"value": 0, "unit": "mA"}
